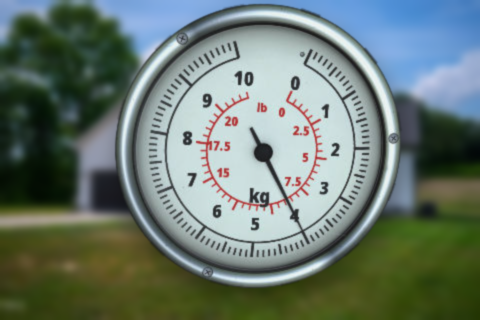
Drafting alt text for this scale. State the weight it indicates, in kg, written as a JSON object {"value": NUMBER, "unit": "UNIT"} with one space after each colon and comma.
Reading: {"value": 4, "unit": "kg"}
